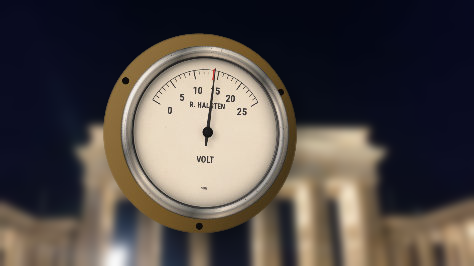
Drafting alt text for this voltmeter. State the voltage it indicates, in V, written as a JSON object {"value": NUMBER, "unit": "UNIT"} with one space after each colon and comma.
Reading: {"value": 14, "unit": "V"}
